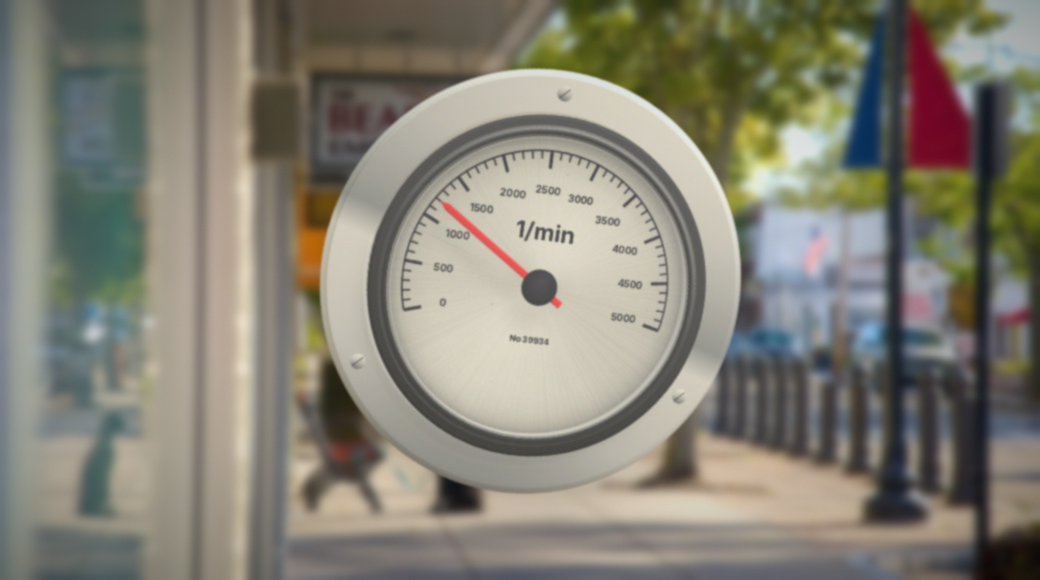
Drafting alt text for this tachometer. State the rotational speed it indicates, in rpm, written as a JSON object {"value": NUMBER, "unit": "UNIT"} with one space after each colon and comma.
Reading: {"value": 1200, "unit": "rpm"}
